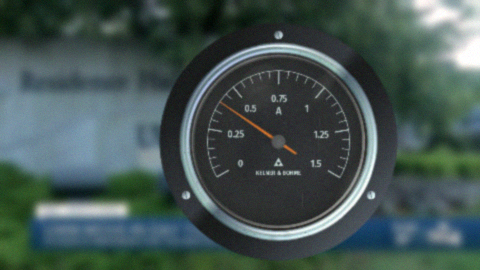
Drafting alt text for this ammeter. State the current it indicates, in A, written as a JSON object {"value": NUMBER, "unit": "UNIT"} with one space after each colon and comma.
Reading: {"value": 0.4, "unit": "A"}
